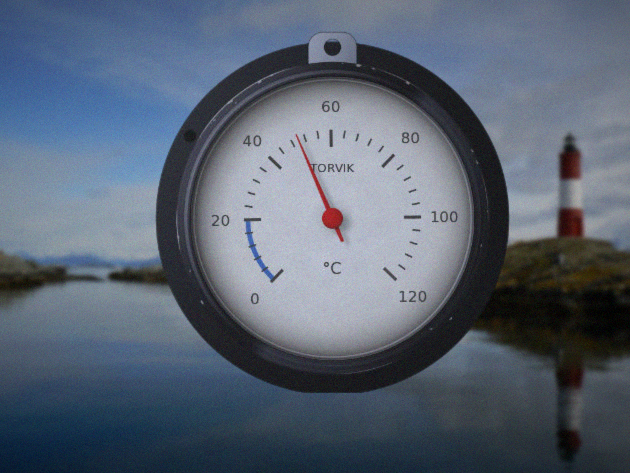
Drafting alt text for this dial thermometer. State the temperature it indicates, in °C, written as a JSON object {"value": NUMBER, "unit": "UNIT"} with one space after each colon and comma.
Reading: {"value": 50, "unit": "°C"}
